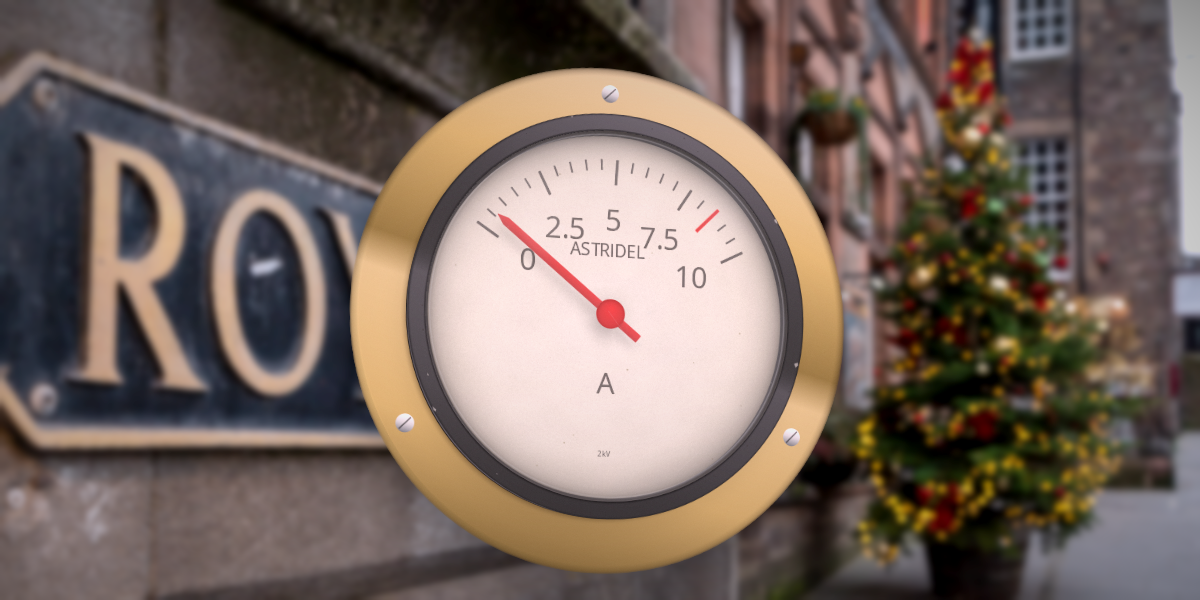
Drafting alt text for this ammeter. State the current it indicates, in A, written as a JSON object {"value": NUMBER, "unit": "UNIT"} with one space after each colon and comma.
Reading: {"value": 0.5, "unit": "A"}
